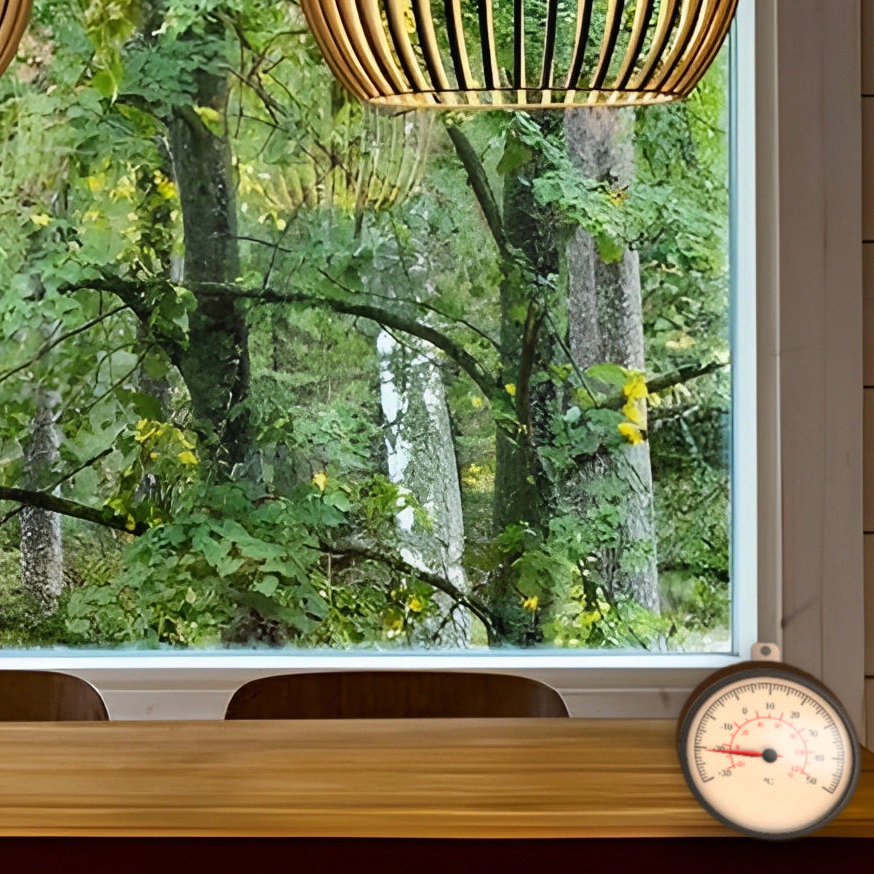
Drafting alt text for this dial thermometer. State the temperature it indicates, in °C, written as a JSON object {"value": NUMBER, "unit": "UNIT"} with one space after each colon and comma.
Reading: {"value": -20, "unit": "°C"}
